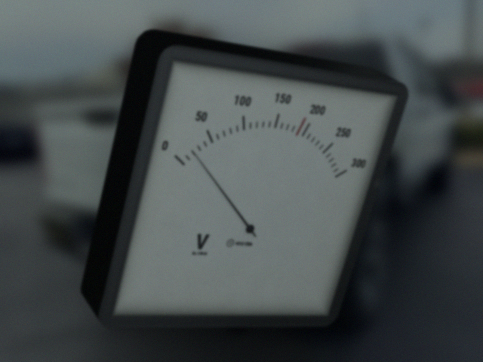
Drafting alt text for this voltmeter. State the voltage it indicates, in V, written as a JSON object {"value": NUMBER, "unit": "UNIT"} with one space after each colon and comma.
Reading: {"value": 20, "unit": "V"}
